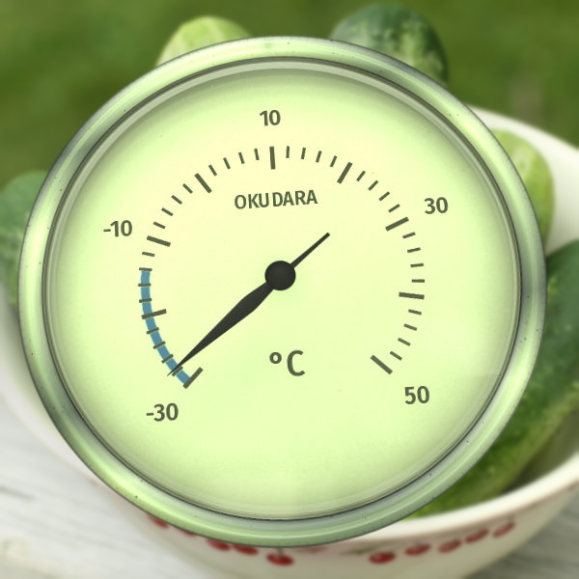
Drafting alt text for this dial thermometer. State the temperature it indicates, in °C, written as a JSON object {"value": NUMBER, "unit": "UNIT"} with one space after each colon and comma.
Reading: {"value": -28, "unit": "°C"}
